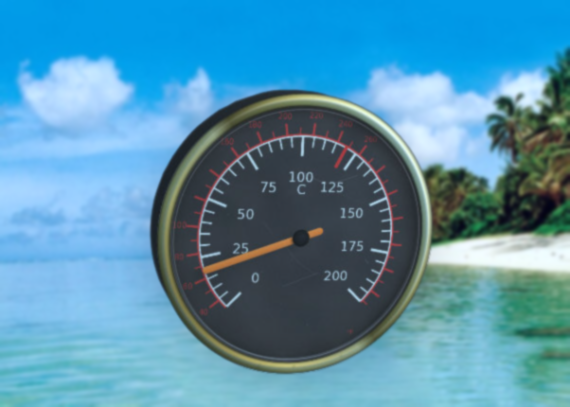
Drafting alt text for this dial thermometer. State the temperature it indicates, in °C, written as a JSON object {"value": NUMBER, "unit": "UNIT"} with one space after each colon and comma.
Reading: {"value": 20, "unit": "°C"}
